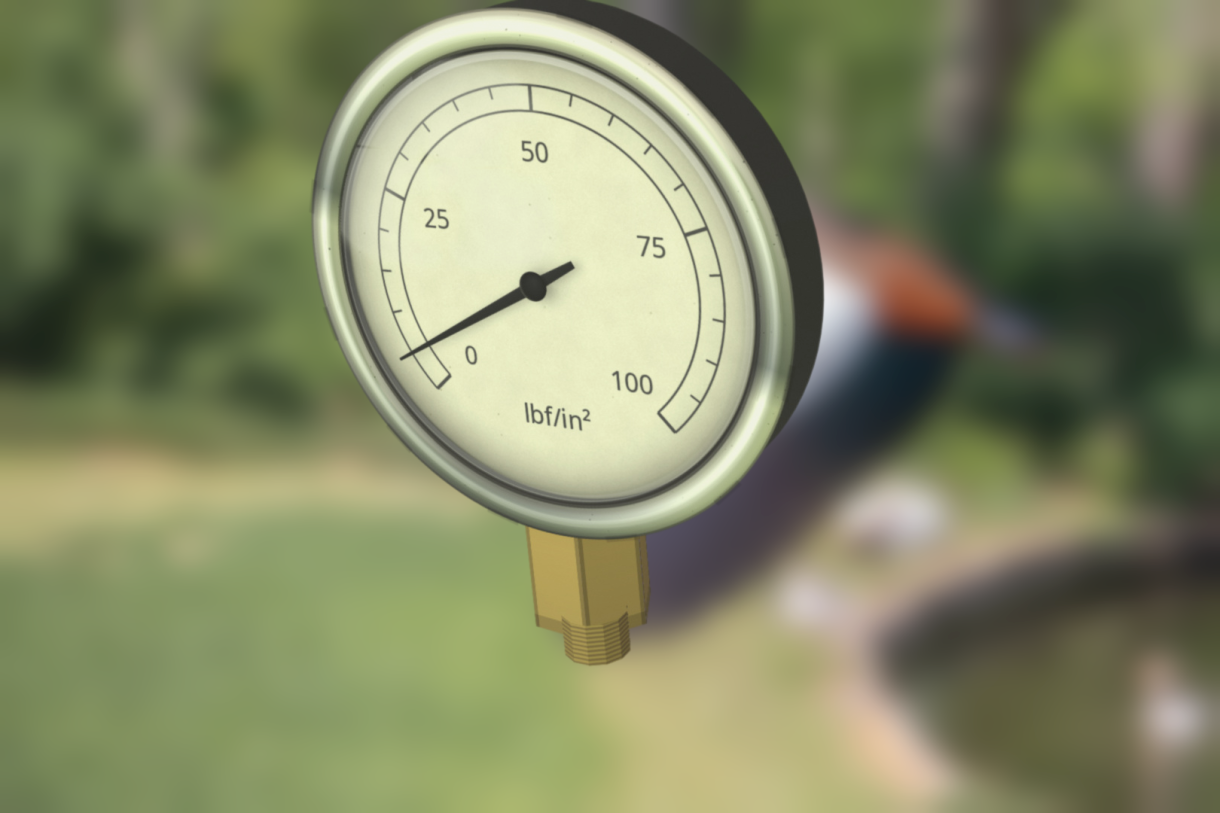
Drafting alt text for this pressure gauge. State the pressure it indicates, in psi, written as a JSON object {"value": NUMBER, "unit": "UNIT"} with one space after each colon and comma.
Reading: {"value": 5, "unit": "psi"}
